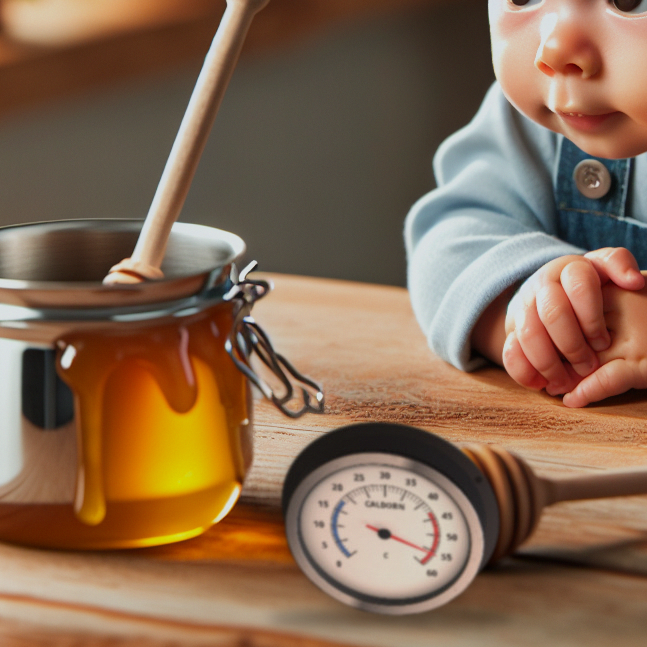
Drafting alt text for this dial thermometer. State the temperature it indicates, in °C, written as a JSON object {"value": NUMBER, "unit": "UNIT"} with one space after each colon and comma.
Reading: {"value": 55, "unit": "°C"}
